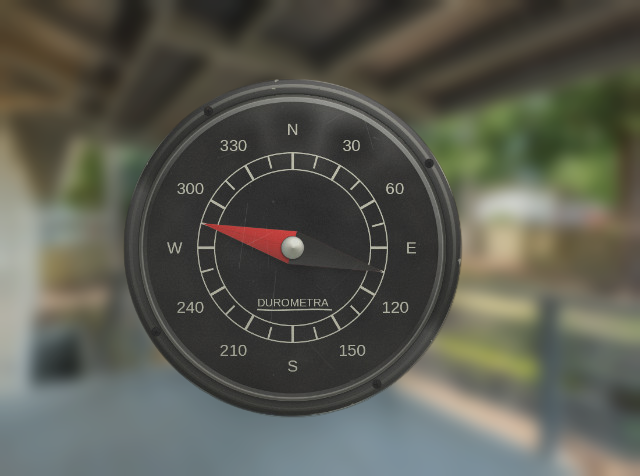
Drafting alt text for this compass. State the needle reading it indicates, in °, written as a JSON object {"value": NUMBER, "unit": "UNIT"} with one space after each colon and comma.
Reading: {"value": 285, "unit": "°"}
